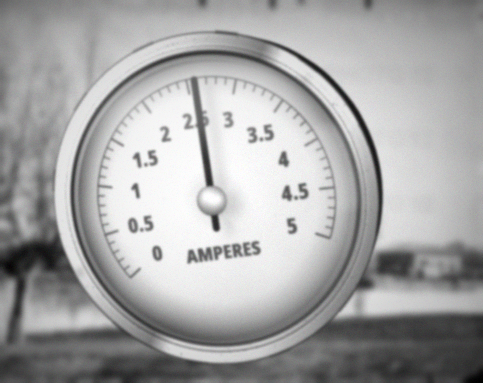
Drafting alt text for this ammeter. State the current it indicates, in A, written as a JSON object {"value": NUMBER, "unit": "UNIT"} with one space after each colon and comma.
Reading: {"value": 2.6, "unit": "A"}
